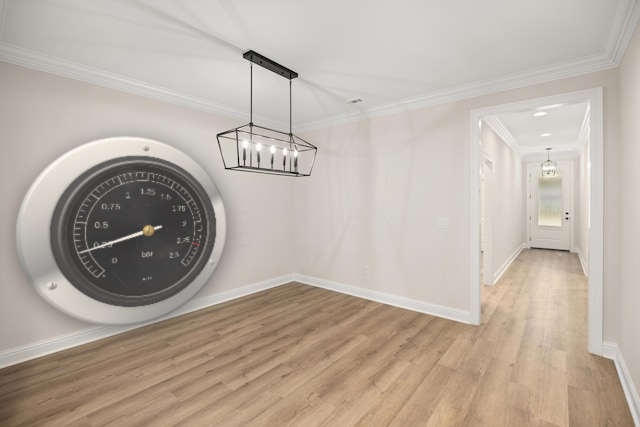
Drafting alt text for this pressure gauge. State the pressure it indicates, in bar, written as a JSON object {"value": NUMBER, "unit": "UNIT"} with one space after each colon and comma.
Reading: {"value": 0.25, "unit": "bar"}
